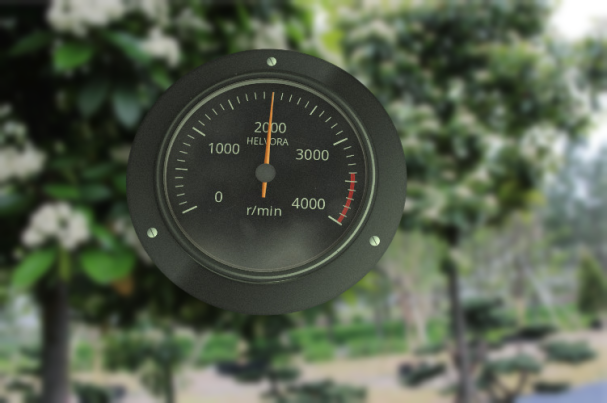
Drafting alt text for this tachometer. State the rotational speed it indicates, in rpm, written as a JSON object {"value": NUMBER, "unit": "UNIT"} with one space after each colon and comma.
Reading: {"value": 2000, "unit": "rpm"}
